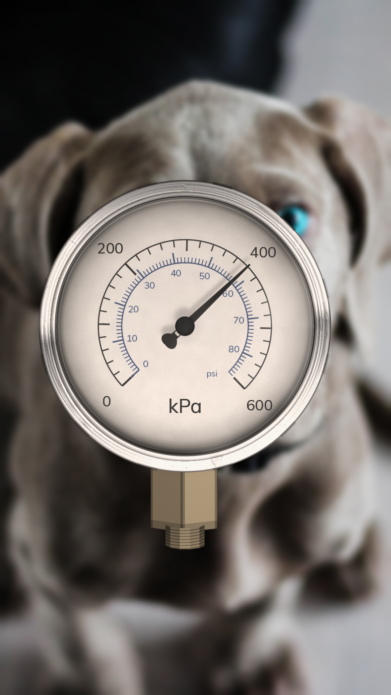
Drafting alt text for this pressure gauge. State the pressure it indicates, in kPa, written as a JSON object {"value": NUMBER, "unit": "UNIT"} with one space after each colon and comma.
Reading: {"value": 400, "unit": "kPa"}
